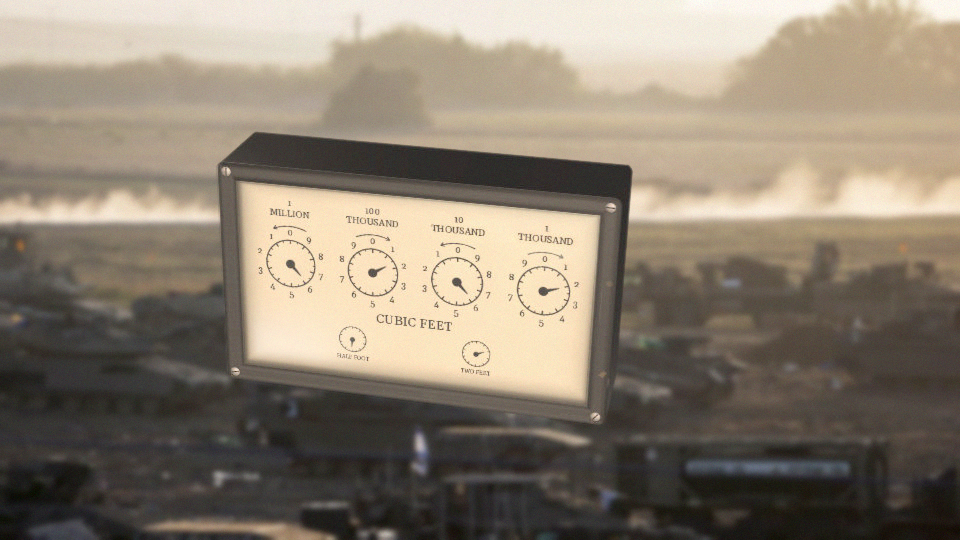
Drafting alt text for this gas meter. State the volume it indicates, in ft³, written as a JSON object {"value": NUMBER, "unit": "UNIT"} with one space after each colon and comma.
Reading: {"value": 616200, "unit": "ft³"}
